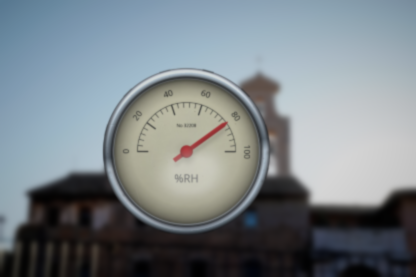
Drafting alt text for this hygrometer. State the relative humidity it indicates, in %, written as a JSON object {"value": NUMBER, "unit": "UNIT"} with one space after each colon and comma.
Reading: {"value": 80, "unit": "%"}
